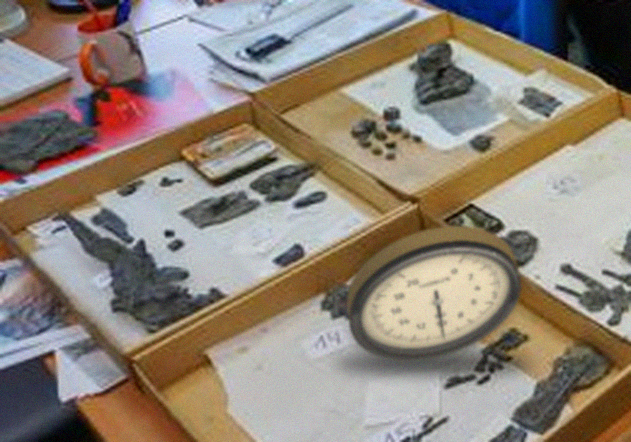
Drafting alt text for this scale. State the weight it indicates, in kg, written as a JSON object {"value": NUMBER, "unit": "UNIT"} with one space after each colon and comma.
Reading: {"value": 10, "unit": "kg"}
